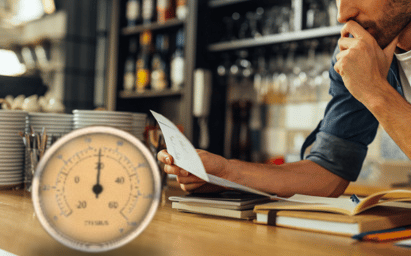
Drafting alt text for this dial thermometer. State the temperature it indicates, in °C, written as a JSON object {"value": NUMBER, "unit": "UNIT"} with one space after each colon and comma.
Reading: {"value": 20, "unit": "°C"}
